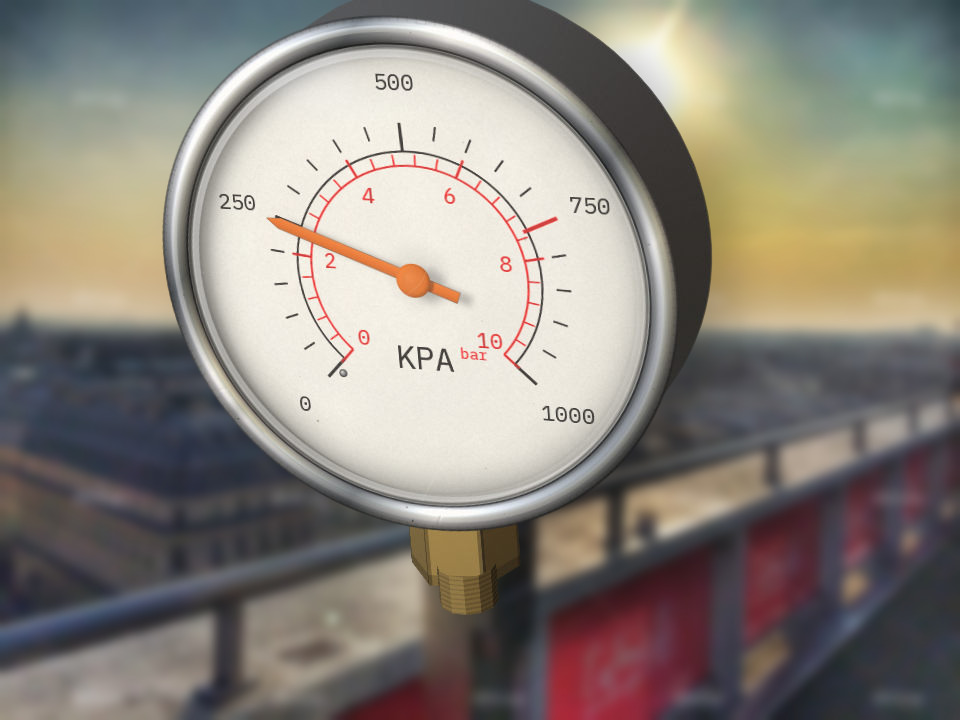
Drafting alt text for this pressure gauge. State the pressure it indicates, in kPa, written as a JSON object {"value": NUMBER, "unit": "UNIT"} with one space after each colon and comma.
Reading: {"value": 250, "unit": "kPa"}
